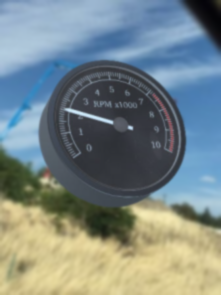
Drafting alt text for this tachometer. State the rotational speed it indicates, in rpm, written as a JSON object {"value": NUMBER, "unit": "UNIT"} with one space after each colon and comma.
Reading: {"value": 2000, "unit": "rpm"}
